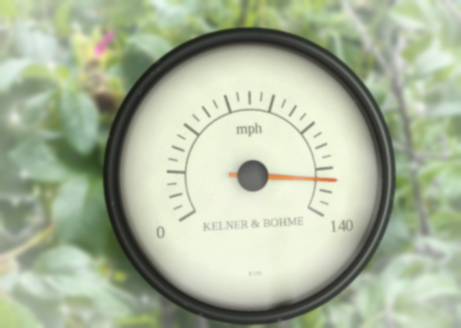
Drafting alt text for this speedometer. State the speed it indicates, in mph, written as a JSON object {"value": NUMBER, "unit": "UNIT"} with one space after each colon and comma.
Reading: {"value": 125, "unit": "mph"}
